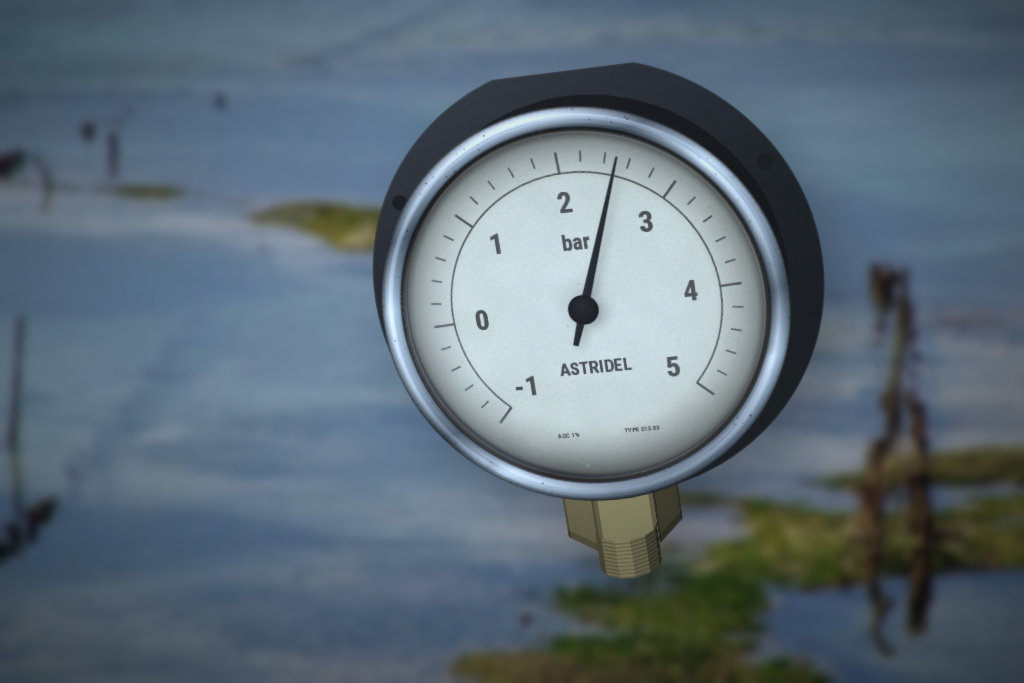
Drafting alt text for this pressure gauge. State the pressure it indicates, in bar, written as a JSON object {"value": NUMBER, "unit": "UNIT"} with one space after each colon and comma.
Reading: {"value": 2.5, "unit": "bar"}
